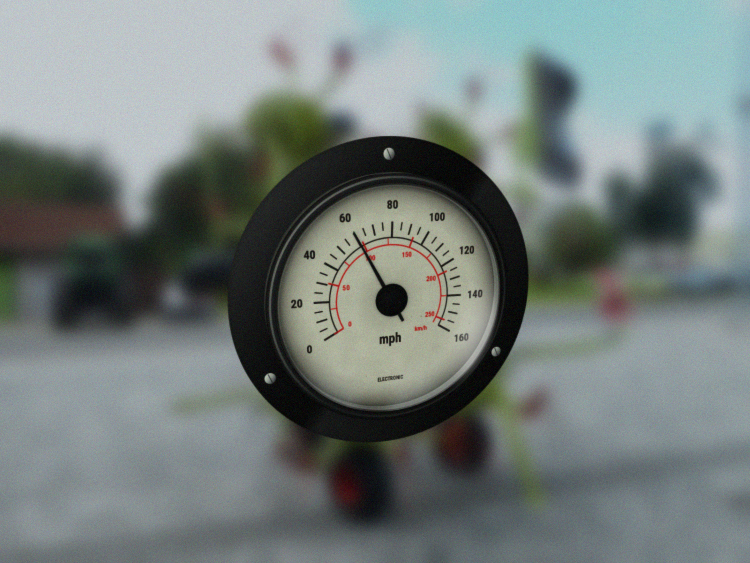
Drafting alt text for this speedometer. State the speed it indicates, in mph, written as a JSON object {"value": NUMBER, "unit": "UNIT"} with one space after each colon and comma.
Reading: {"value": 60, "unit": "mph"}
